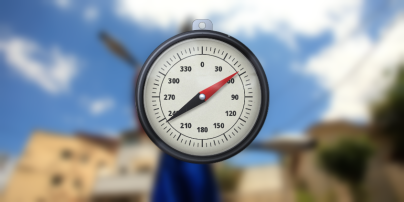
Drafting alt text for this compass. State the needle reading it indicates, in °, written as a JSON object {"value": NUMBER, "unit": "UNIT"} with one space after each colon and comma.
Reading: {"value": 55, "unit": "°"}
